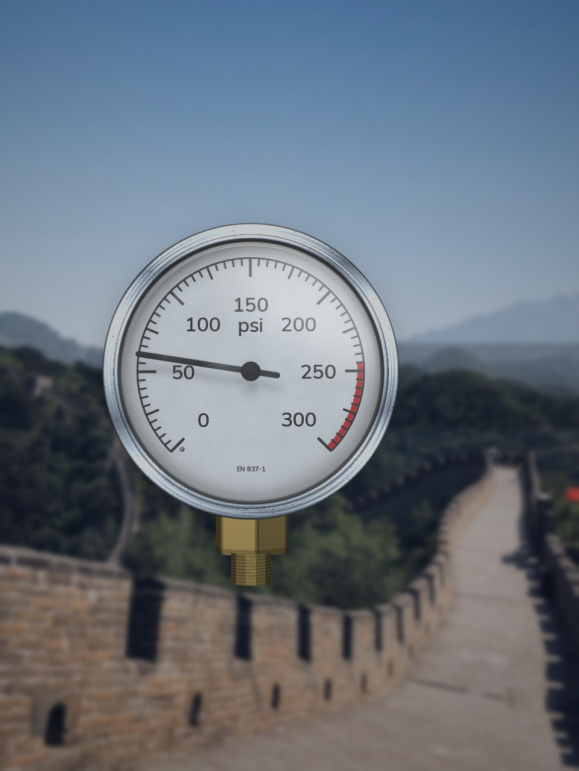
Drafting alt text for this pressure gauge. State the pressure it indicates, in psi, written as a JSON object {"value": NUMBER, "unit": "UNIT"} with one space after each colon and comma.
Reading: {"value": 60, "unit": "psi"}
